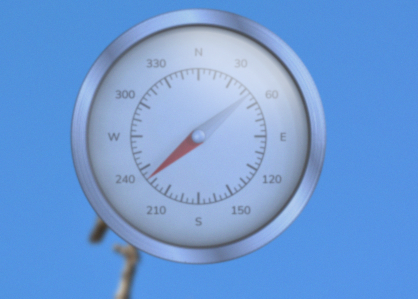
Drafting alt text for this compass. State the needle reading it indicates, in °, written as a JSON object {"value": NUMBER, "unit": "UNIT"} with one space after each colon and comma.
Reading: {"value": 230, "unit": "°"}
